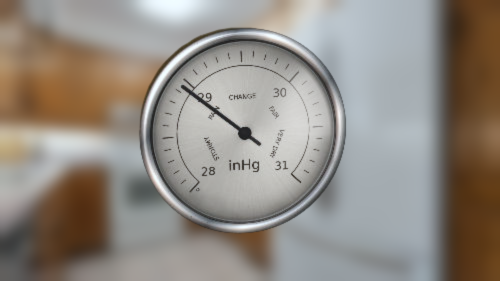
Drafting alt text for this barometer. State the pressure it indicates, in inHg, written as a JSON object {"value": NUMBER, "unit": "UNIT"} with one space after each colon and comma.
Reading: {"value": 28.95, "unit": "inHg"}
